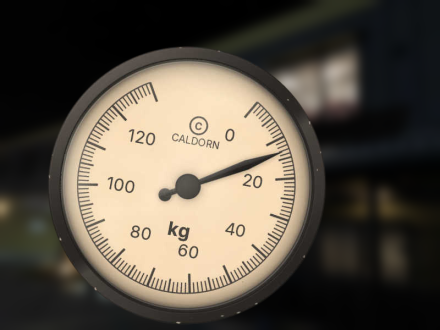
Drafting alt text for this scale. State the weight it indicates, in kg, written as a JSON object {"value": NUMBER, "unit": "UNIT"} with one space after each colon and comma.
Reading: {"value": 13, "unit": "kg"}
